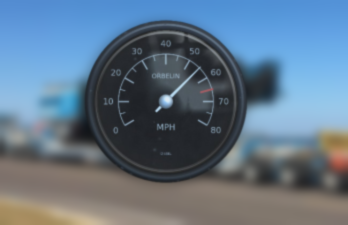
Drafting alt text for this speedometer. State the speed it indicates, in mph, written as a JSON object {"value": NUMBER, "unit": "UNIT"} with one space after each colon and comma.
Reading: {"value": 55, "unit": "mph"}
